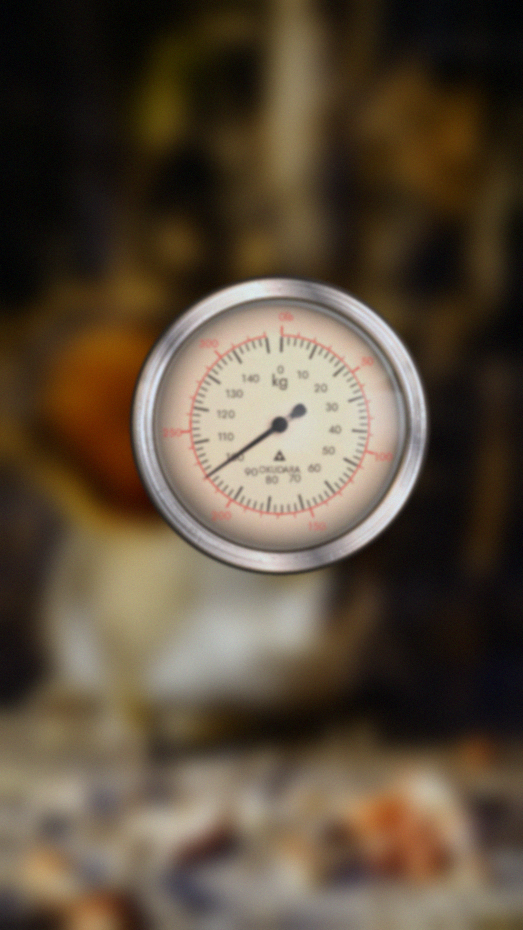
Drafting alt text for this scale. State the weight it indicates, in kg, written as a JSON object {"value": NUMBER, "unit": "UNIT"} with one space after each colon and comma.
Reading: {"value": 100, "unit": "kg"}
